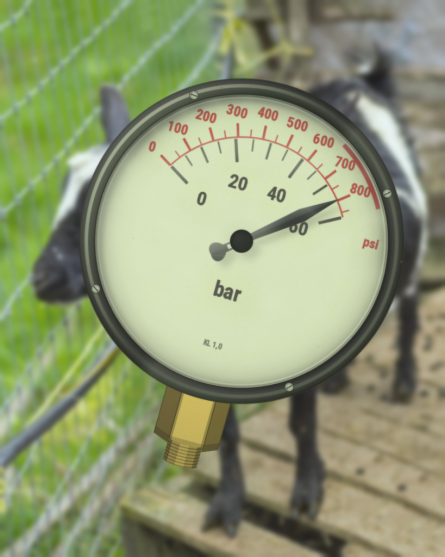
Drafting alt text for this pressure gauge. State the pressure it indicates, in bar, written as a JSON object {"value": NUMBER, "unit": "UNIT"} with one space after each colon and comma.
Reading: {"value": 55, "unit": "bar"}
